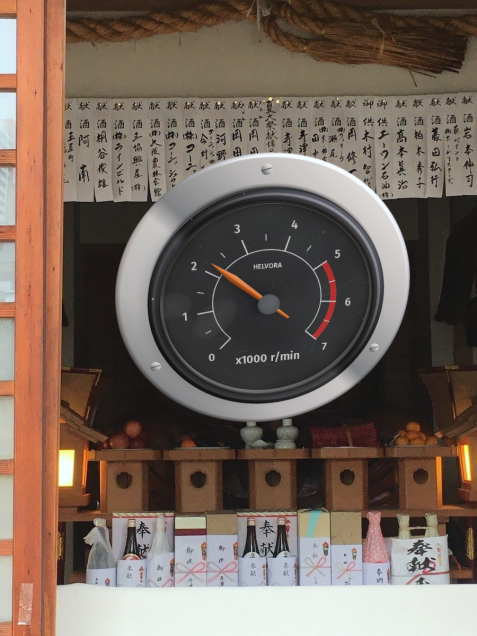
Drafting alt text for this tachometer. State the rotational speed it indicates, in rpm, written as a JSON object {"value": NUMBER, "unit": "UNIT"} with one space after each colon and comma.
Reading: {"value": 2250, "unit": "rpm"}
